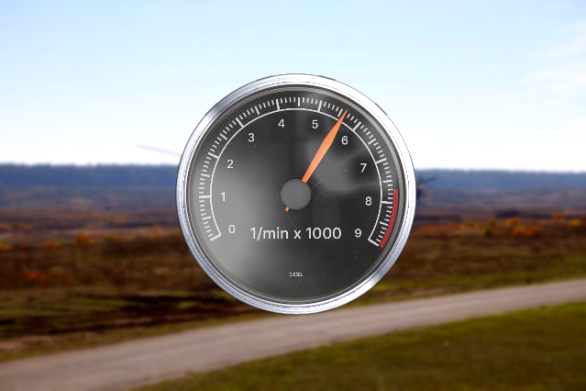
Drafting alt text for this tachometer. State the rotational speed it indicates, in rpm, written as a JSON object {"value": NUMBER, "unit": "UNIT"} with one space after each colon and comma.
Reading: {"value": 5600, "unit": "rpm"}
